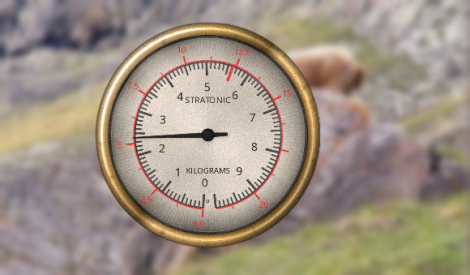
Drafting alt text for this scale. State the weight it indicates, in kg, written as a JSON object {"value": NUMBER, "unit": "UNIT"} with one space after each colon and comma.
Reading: {"value": 2.4, "unit": "kg"}
